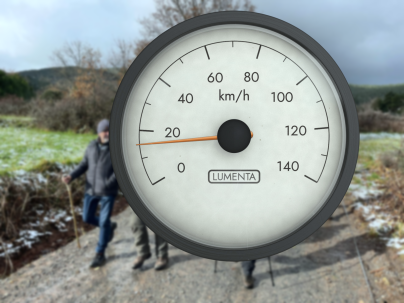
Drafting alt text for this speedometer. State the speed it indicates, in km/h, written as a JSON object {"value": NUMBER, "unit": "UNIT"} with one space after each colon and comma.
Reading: {"value": 15, "unit": "km/h"}
